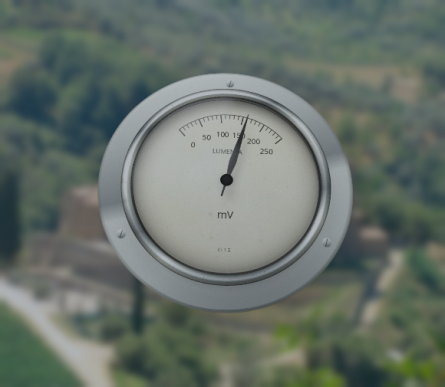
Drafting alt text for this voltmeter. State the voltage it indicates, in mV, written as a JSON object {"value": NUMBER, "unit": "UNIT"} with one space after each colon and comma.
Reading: {"value": 160, "unit": "mV"}
